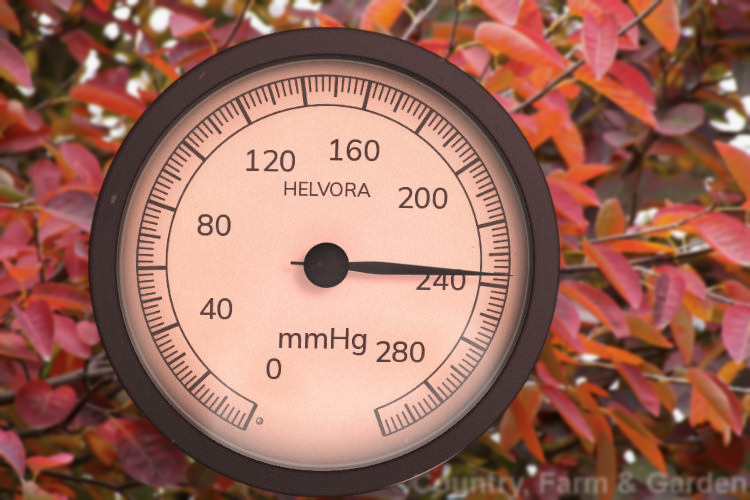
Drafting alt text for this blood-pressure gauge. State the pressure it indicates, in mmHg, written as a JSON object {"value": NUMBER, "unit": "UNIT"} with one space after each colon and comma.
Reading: {"value": 236, "unit": "mmHg"}
